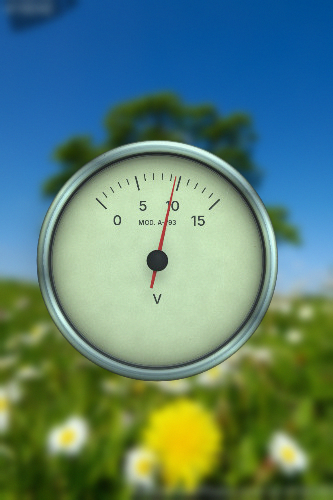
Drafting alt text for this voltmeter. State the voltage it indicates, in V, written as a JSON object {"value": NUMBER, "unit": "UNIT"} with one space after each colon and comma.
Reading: {"value": 9.5, "unit": "V"}
